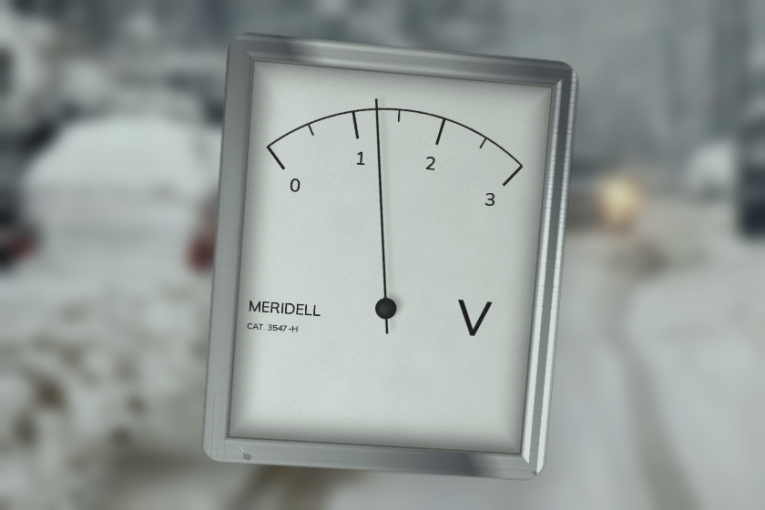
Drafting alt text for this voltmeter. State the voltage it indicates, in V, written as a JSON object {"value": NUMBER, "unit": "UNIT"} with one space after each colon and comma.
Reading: {"value": 1.25, "unit": "V"}
